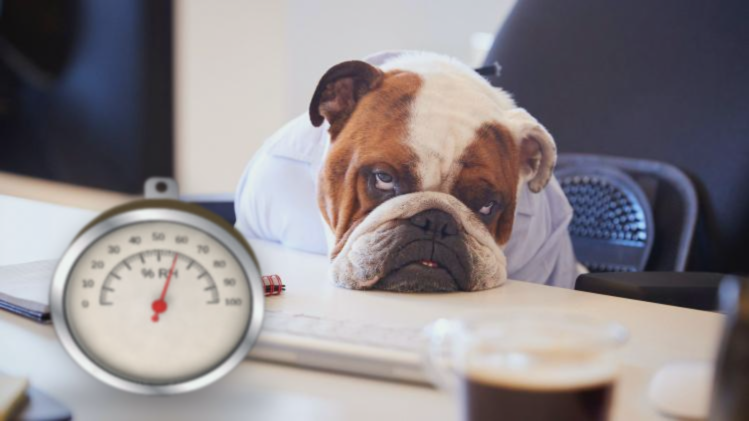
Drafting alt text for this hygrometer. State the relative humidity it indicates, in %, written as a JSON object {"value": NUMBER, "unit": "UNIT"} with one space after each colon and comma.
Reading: {"value": 60, "unit": "%"}
